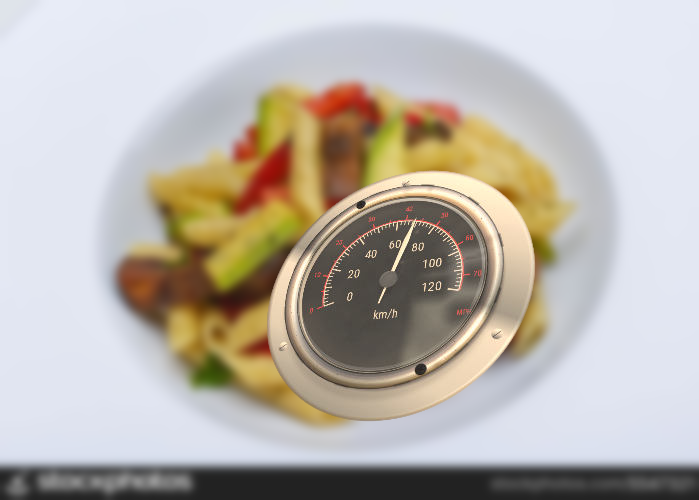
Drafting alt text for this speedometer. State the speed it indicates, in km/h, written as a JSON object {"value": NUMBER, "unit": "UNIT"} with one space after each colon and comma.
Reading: {"value": 70, "unit": "km/h"}
